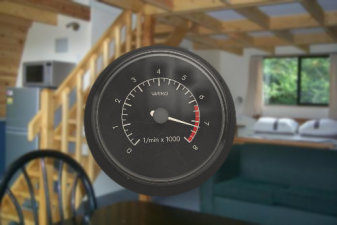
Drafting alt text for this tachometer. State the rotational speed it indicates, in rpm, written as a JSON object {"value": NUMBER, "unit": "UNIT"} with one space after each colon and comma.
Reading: {"value": 7250, "unit": "rpm"}
